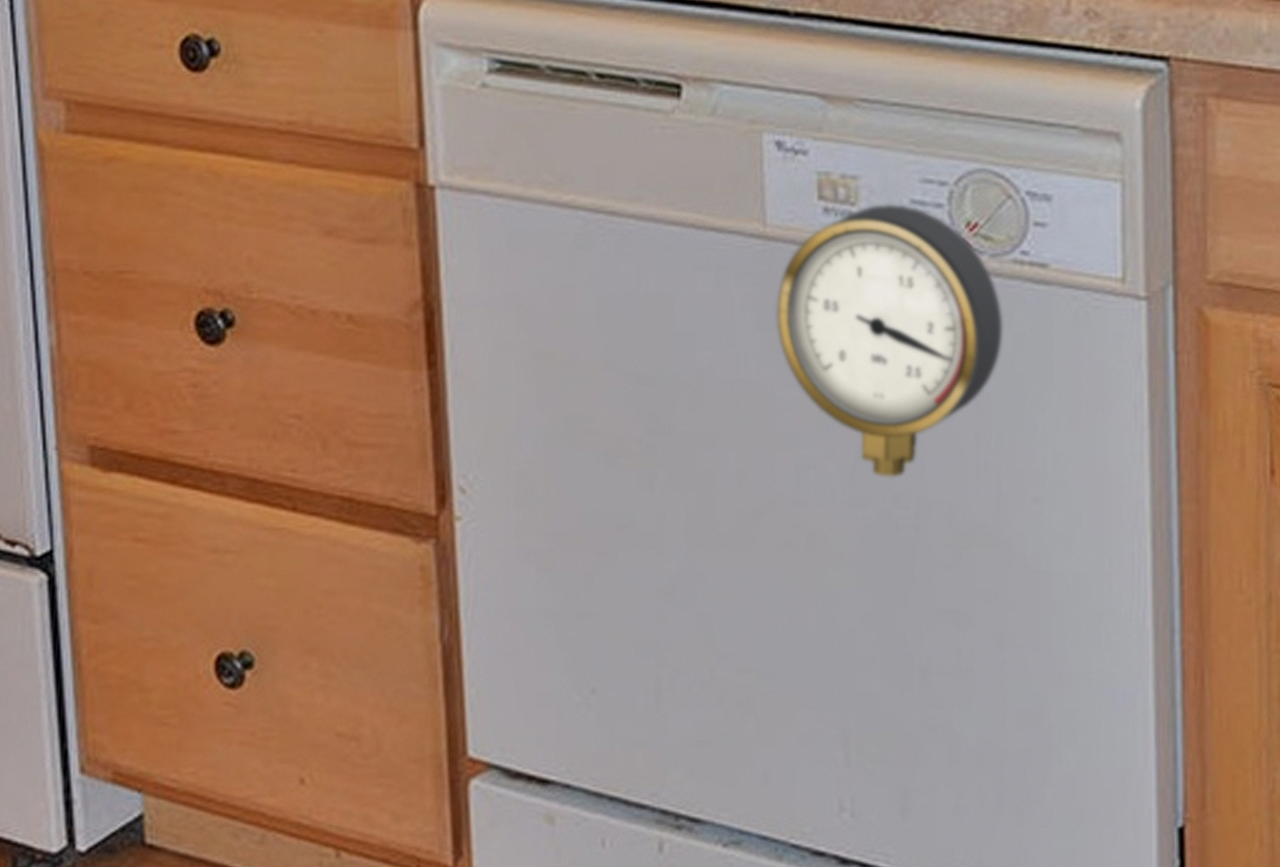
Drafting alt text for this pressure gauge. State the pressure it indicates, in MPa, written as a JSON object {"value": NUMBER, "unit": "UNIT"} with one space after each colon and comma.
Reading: {"value": 2.2, "unit": "MPa"}
